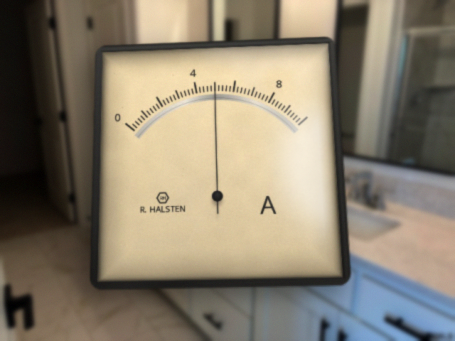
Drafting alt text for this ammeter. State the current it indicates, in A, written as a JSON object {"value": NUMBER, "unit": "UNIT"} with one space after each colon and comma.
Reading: {"value": 5, "unit": "A"}
